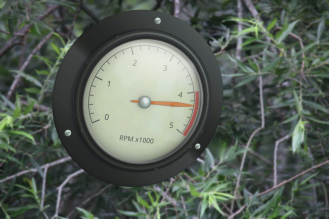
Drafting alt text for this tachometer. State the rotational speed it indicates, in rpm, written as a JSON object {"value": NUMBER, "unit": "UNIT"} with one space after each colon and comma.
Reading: {"value": 4300, "unit": "rpm"}
